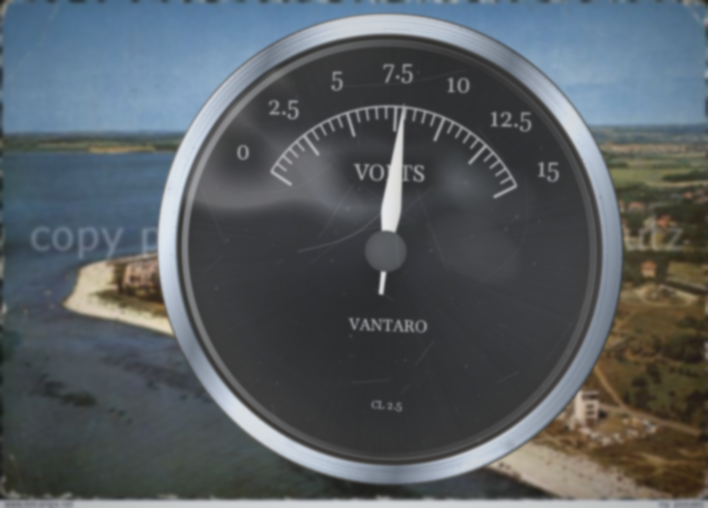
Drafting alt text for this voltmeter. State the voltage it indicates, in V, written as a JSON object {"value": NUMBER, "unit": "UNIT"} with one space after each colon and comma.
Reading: {"value": 8, "unit": "V"}
